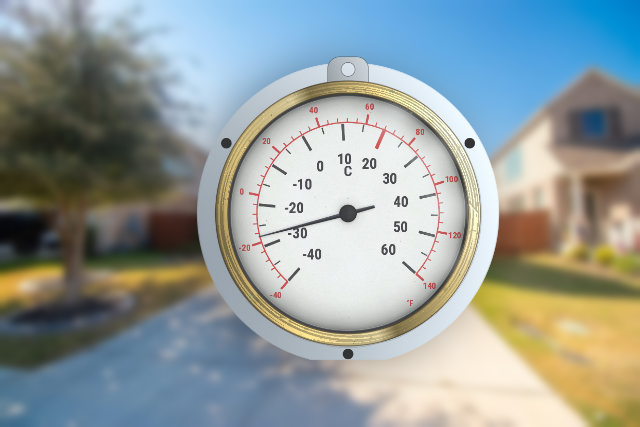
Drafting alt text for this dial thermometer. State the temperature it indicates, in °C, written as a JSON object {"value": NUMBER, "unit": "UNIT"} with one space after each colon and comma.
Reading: {"value": -27.5, "unit": "°C"}
